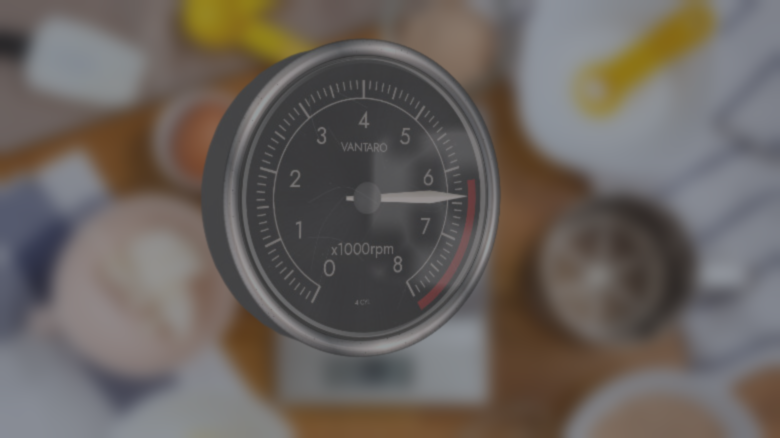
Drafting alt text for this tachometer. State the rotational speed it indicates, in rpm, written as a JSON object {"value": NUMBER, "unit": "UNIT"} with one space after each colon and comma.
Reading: {"value": 6400, "unit": "rpm"}
